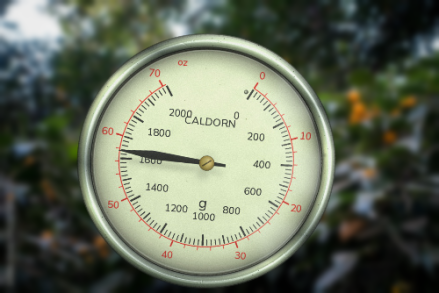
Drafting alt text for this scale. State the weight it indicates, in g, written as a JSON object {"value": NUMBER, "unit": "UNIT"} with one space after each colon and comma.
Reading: {"value": 1640, "unit": "g"}
